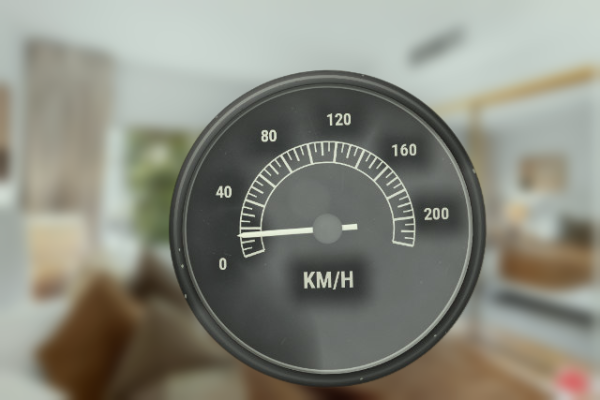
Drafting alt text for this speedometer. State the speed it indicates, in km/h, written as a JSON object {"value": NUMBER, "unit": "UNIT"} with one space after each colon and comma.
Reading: {"value": 15, "unit": "km/h"}
